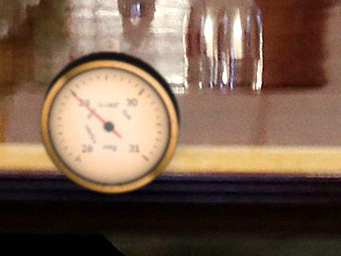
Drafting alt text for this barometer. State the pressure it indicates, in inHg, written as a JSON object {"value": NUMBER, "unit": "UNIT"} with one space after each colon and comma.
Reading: {"value": 29, "unit": "inHg"}
